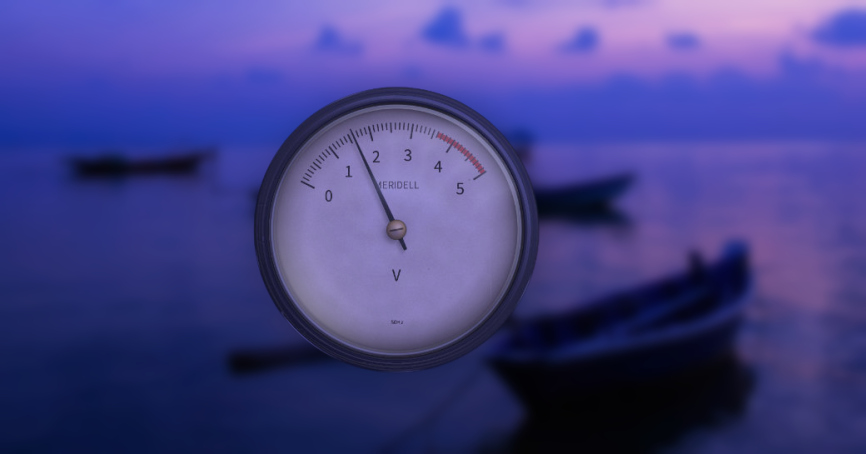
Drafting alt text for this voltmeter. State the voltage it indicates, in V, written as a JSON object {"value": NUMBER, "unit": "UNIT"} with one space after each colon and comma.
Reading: {"value": 1.6, "unit": "V"}
